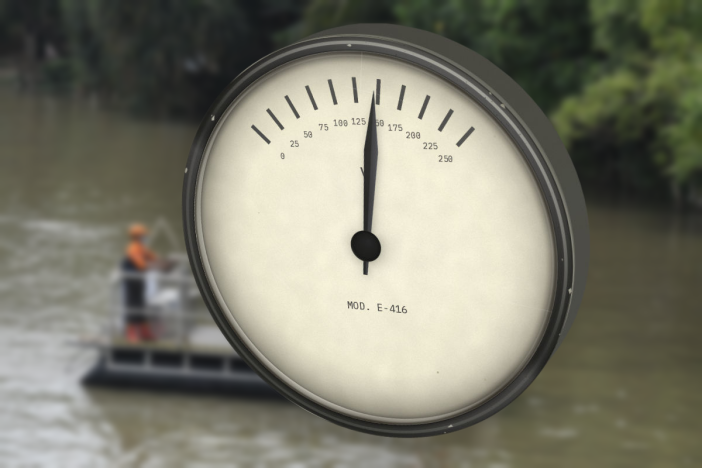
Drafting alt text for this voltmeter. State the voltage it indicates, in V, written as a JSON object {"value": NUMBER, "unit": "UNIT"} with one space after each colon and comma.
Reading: {"value": 150, "unit": "V"}
